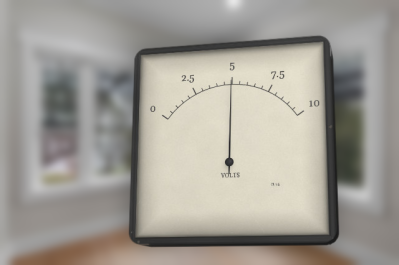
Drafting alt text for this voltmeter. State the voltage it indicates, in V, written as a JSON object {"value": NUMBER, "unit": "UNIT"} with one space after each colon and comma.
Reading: {"value": 5, "unit": "V"}
